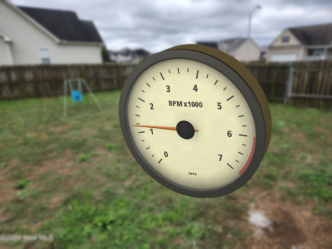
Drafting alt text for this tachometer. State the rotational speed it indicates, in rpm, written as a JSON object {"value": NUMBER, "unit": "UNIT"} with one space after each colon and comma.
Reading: {"value": 1250, "unit": "rpm"}
